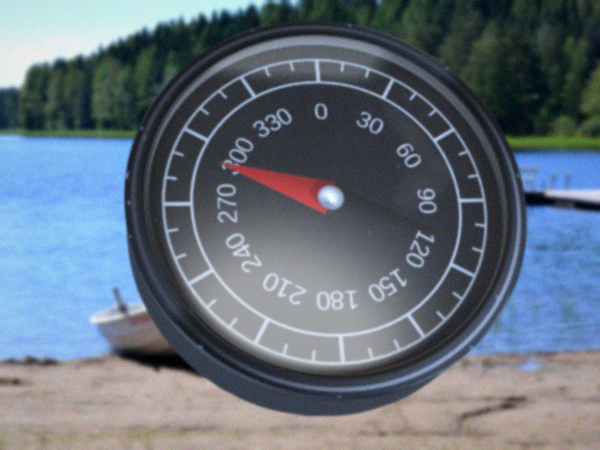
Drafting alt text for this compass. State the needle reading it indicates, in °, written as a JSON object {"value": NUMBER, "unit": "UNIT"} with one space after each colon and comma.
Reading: {"value": 290, "unit": "°"}
